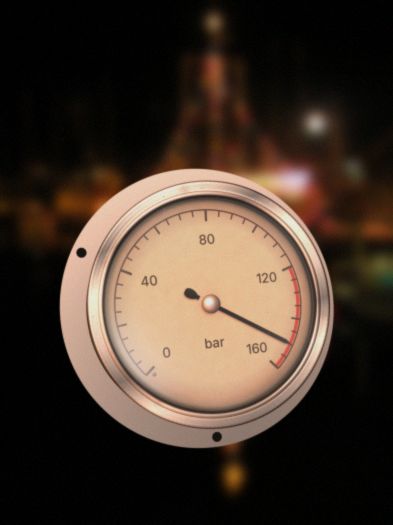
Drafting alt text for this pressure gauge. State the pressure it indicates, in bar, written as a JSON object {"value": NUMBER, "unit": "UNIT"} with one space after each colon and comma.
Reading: {"value": 150, "unit": "bar"}
